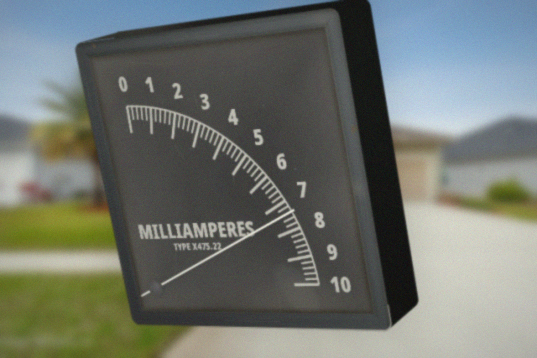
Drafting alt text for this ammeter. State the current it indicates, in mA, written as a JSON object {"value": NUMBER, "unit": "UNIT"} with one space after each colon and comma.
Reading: {"value": 7.4, "unit": "mA"}
